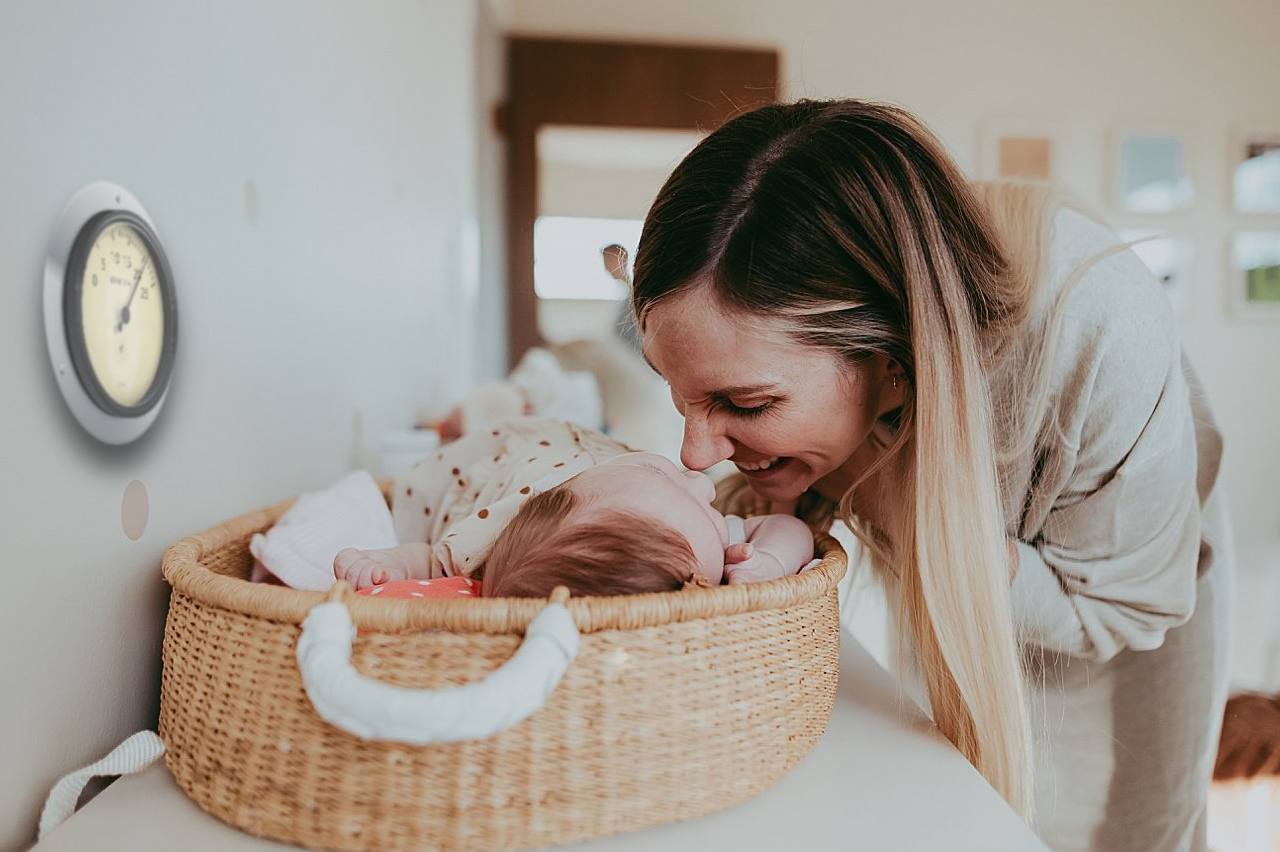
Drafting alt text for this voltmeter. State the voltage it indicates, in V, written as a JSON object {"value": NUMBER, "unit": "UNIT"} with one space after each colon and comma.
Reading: {"value": 20, "unit": "V"}
